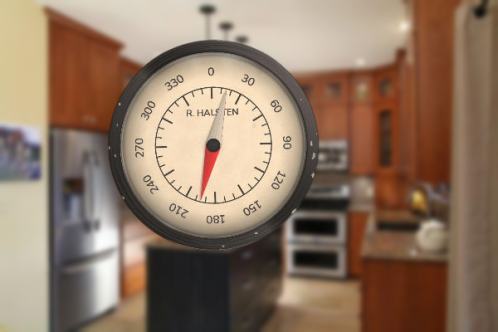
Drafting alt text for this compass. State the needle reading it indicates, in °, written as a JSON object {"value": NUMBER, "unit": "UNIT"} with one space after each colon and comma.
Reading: {"value": 195, "unit": "°"}
